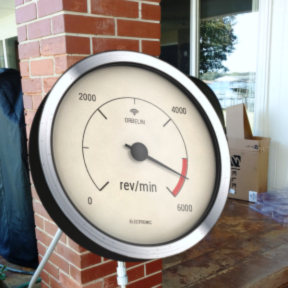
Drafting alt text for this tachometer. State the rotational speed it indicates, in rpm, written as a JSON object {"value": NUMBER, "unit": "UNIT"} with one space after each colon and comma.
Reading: {"value": 5500, "unit": "rpm"}
